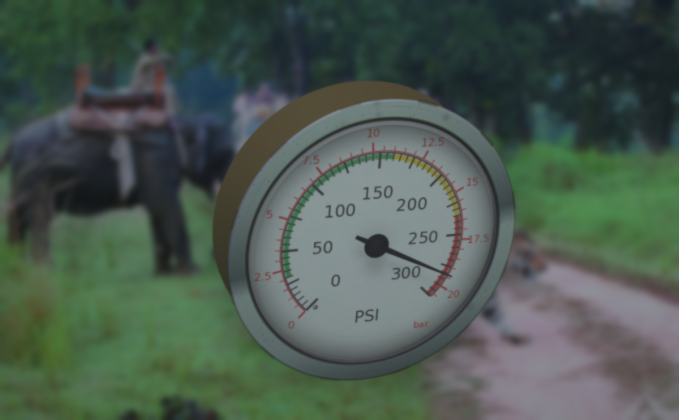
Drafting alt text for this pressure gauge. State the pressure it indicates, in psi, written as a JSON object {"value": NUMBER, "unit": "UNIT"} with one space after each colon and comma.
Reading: {"value": 280, "unit": "psi"}
